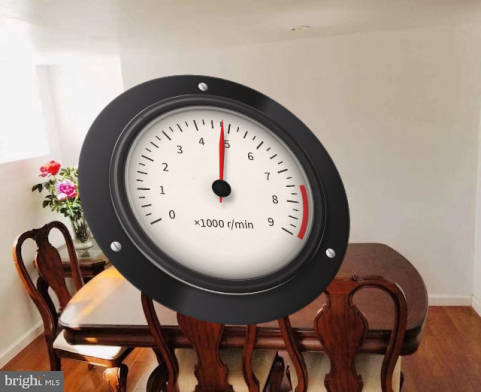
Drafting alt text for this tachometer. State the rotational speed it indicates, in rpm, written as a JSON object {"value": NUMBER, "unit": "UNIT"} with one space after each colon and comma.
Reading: {"value": 4750, "unit": "rpm"}
